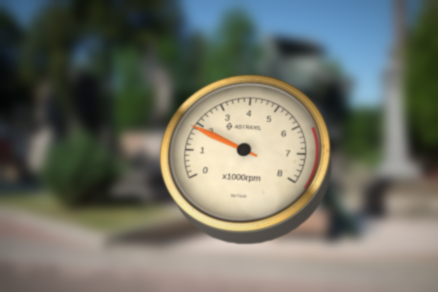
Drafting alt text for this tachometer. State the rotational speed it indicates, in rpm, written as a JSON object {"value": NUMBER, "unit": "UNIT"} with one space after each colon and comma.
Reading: {"value": 1800, "unit": "rpm"}
